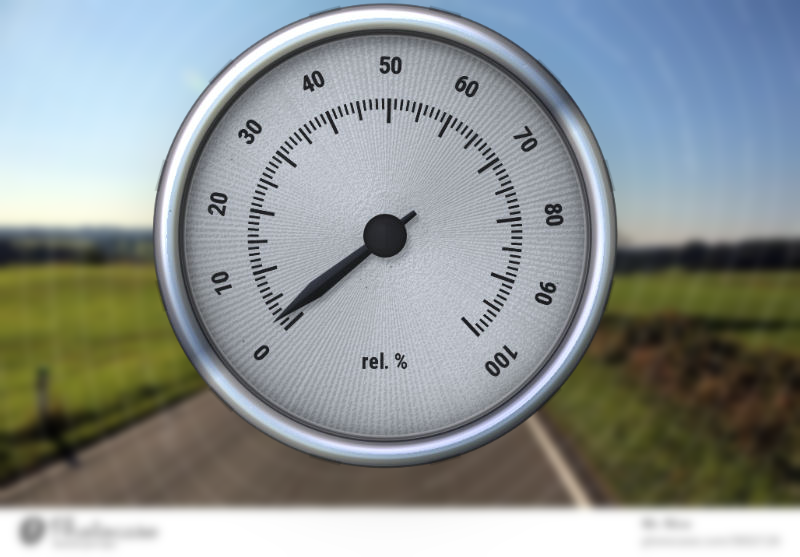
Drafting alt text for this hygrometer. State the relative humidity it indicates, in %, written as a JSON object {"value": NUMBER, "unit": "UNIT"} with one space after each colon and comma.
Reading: {"value": 2, "unit": "%"}
